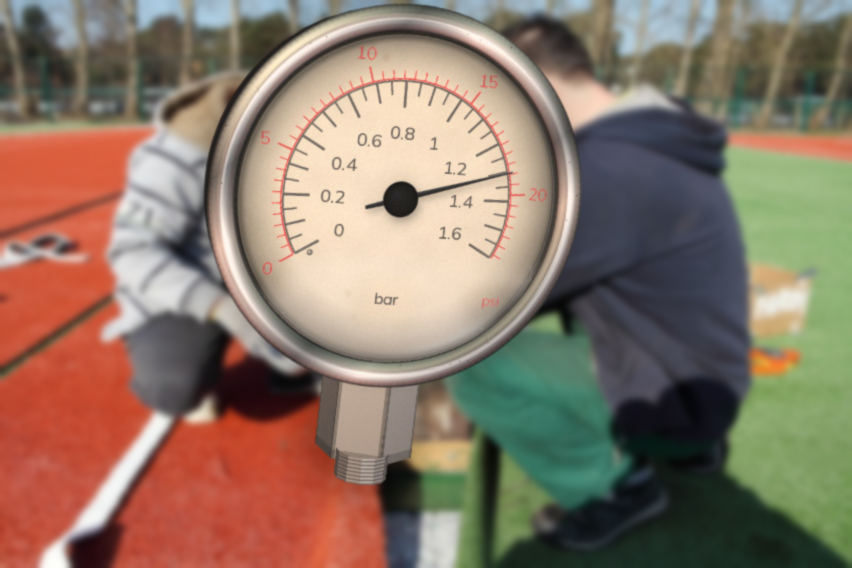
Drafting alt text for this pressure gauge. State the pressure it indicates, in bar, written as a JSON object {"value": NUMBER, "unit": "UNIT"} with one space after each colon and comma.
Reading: {"value": 1.3, "unit": "bar"}
